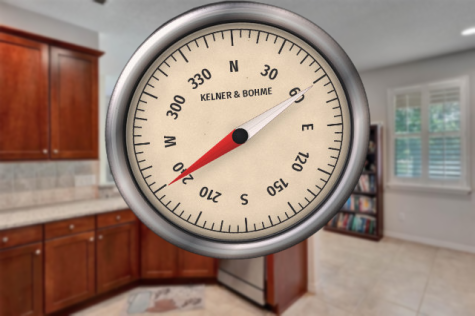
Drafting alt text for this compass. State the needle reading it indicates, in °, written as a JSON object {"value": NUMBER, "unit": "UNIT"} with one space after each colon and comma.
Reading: {"value": 240, "unit": "°"}
